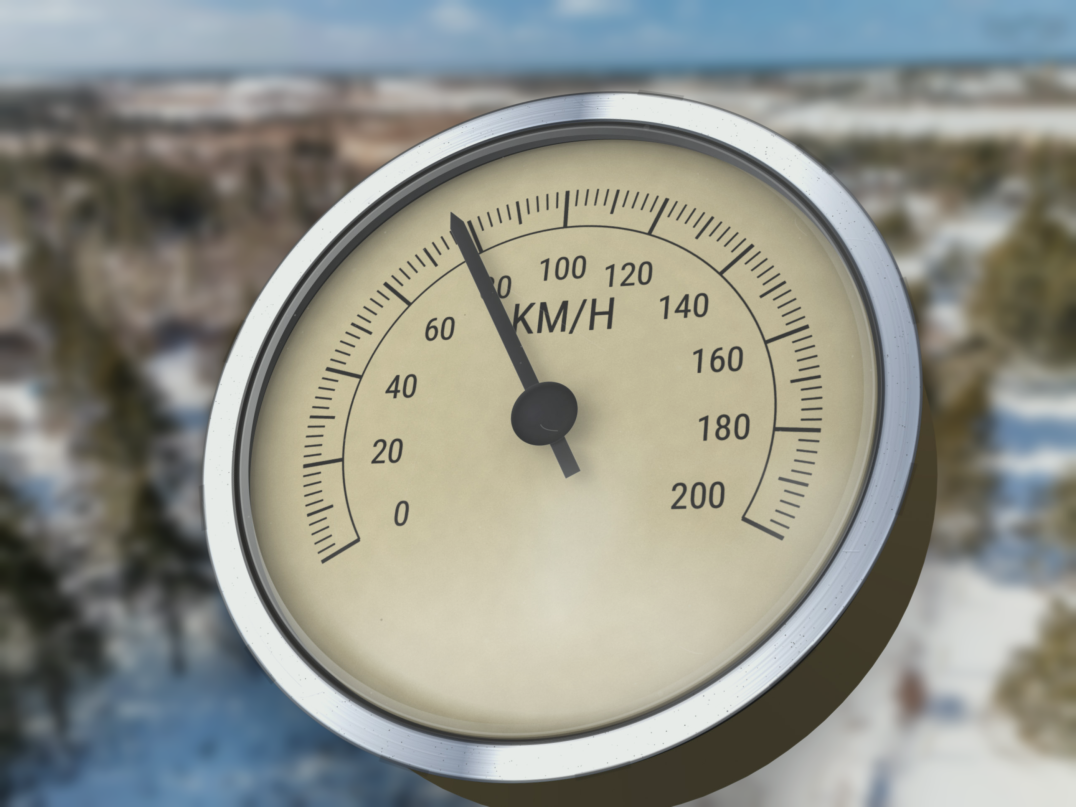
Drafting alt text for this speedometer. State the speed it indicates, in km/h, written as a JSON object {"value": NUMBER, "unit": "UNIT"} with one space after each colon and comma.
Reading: {"value": 78, "unit": "km/h"}
